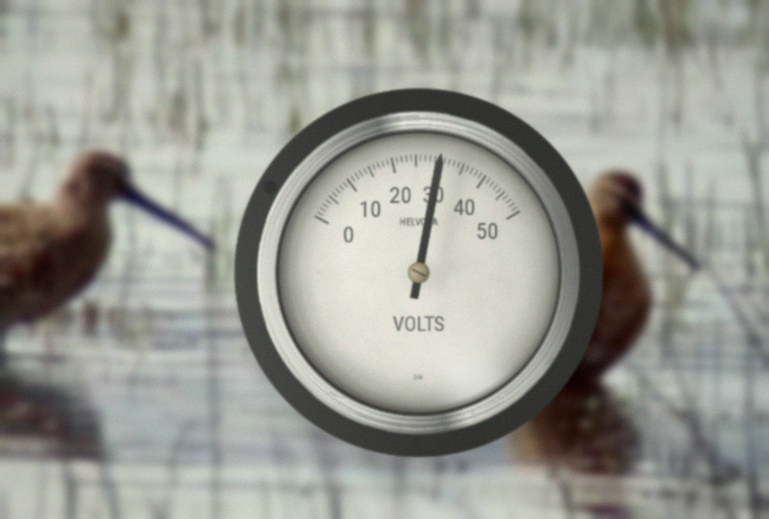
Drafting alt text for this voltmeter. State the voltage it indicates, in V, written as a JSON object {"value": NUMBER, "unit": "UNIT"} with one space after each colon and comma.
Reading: {"value": 30, "unit": "V"}
